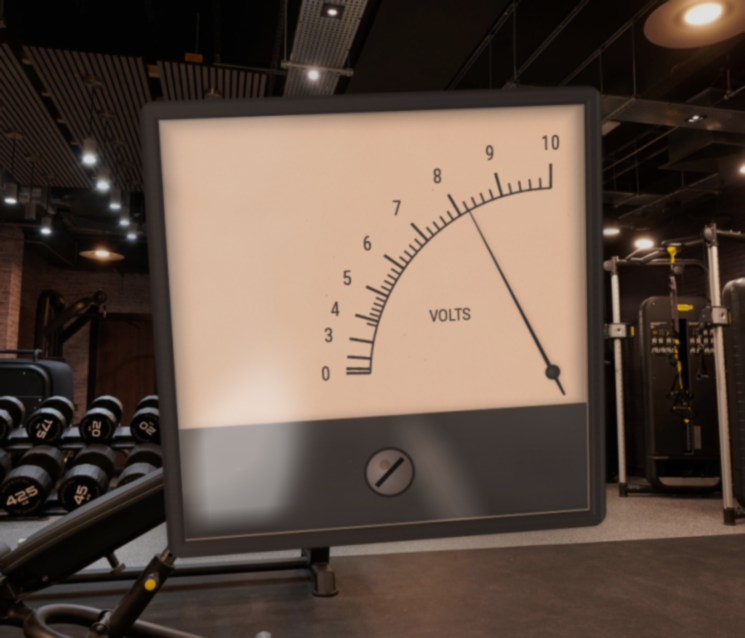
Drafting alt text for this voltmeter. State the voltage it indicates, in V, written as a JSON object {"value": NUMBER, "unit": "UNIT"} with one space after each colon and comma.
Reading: {"value": 8.2, "unit": "V"}
